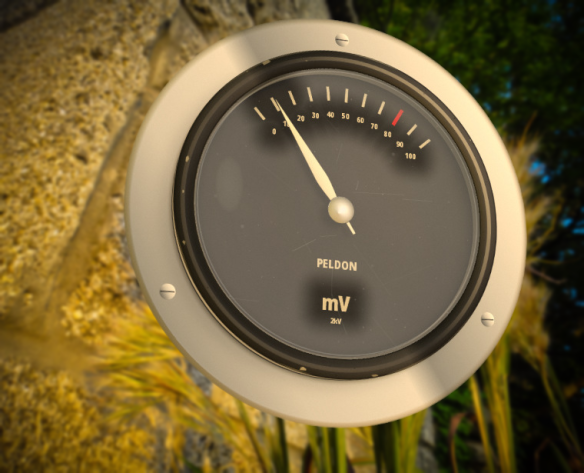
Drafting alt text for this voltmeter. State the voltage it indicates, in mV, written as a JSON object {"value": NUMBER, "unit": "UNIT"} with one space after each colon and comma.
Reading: {"value": 10, "unit": "mV"}
